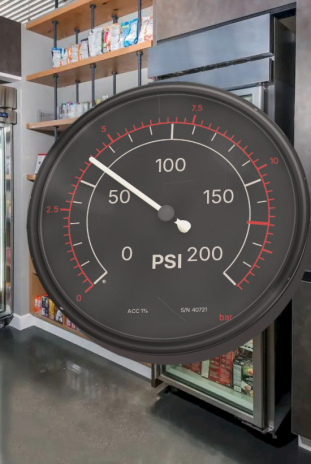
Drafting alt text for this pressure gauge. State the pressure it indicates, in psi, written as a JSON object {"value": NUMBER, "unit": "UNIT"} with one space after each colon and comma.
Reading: {"value": 60, "unit": "psi"}
